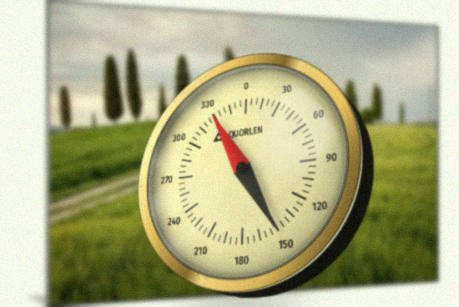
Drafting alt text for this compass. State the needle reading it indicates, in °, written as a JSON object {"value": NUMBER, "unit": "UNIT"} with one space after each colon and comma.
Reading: {"value": 330, "unit": "°"}
